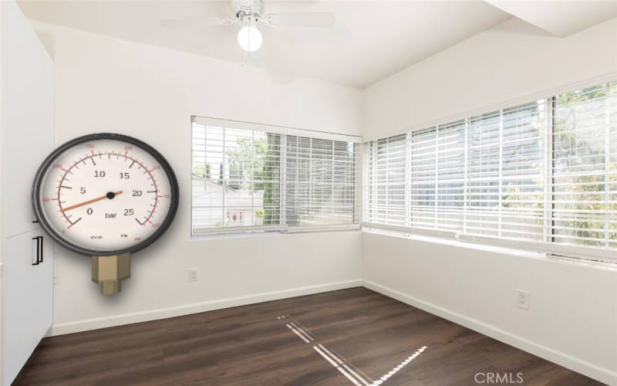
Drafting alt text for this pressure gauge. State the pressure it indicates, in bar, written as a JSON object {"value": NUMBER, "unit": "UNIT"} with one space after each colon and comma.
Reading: {"value": 2, "unit": "bar"}
